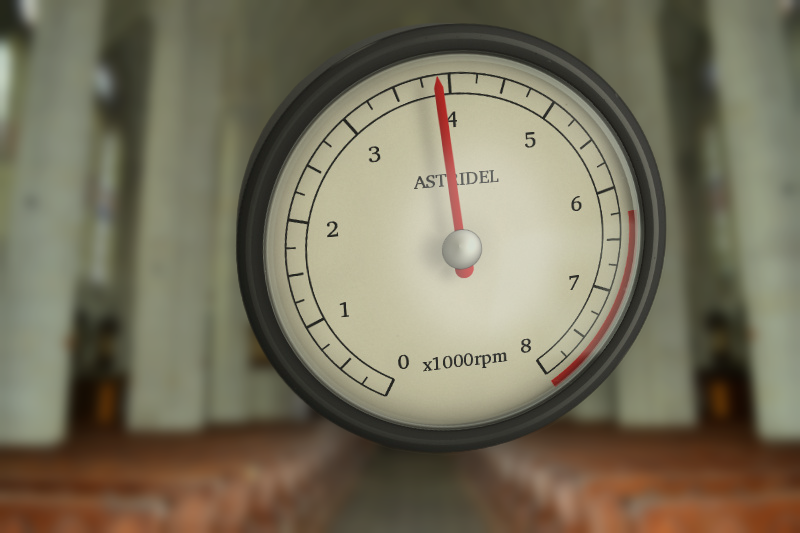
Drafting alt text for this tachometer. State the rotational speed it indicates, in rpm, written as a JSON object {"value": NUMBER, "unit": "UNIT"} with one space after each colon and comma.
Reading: {"value": 3875, "unit": "rpm"}
